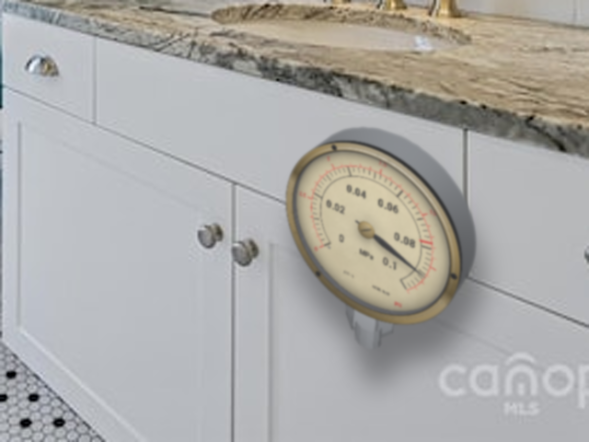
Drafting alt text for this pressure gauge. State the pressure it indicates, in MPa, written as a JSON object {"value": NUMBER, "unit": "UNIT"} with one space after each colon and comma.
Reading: {"value": 0.09, "unit": "MPa"}
